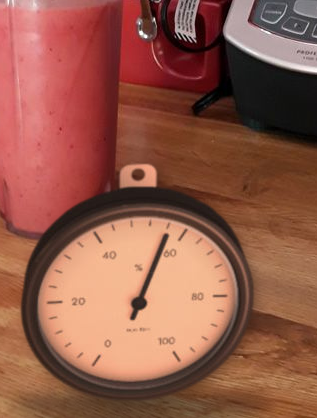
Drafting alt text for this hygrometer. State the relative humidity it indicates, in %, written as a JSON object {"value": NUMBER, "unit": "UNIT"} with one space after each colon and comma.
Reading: {"value": 56, "unit": "%"}
